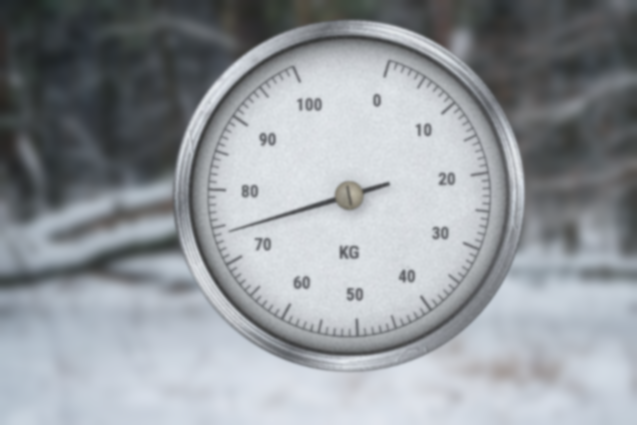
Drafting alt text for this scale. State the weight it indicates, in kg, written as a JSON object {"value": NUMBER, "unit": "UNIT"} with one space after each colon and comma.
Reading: {"value": 74, "unit": "kg"}
